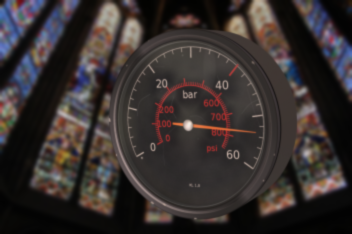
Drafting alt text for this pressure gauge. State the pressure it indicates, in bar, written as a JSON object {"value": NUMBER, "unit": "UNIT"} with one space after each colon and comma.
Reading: {"value": 53, "unit": "bar"}
